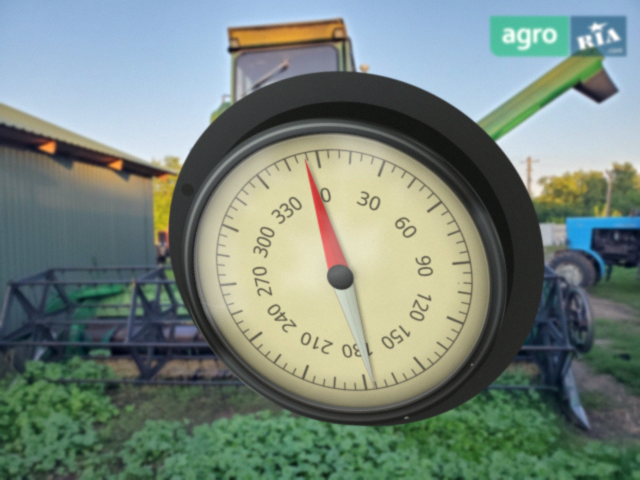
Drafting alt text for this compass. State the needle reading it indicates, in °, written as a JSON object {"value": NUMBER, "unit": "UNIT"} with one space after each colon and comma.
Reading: {"value": 355, "unit": "°"}
